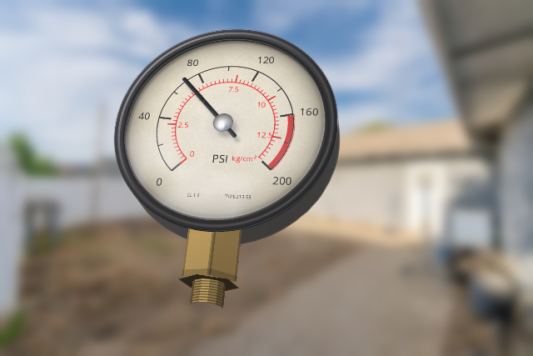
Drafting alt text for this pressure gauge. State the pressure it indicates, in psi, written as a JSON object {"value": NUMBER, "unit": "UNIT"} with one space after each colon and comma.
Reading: {"value": 70, "unit": "psi"}
